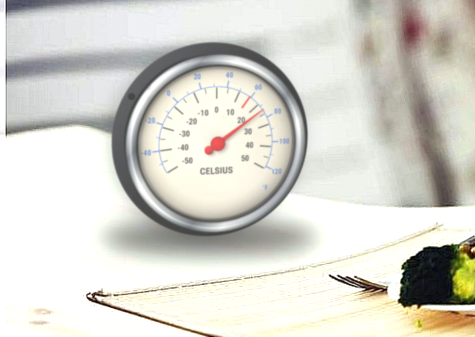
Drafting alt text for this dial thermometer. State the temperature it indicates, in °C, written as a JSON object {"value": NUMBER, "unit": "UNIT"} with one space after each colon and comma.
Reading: {"value": 22.5, "unit": "°C"}
